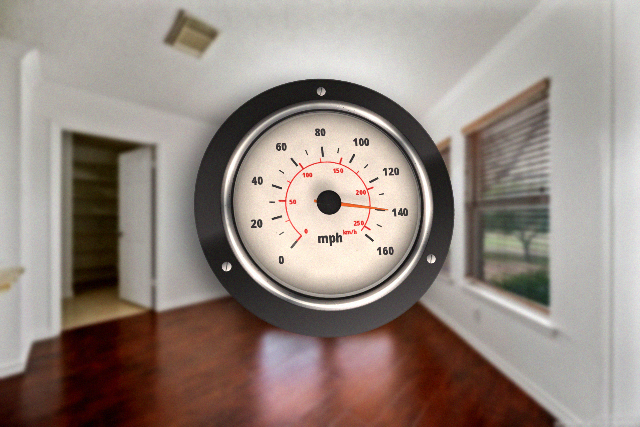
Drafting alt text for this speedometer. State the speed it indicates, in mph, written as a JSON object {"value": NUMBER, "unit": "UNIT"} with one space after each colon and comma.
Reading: {"value": 140, "unit": "mph"}
